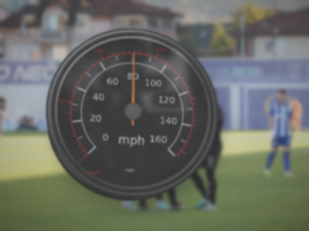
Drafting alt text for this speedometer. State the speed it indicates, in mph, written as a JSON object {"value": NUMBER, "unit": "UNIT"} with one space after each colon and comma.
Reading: {"value": 80, "unit": "mph"}
